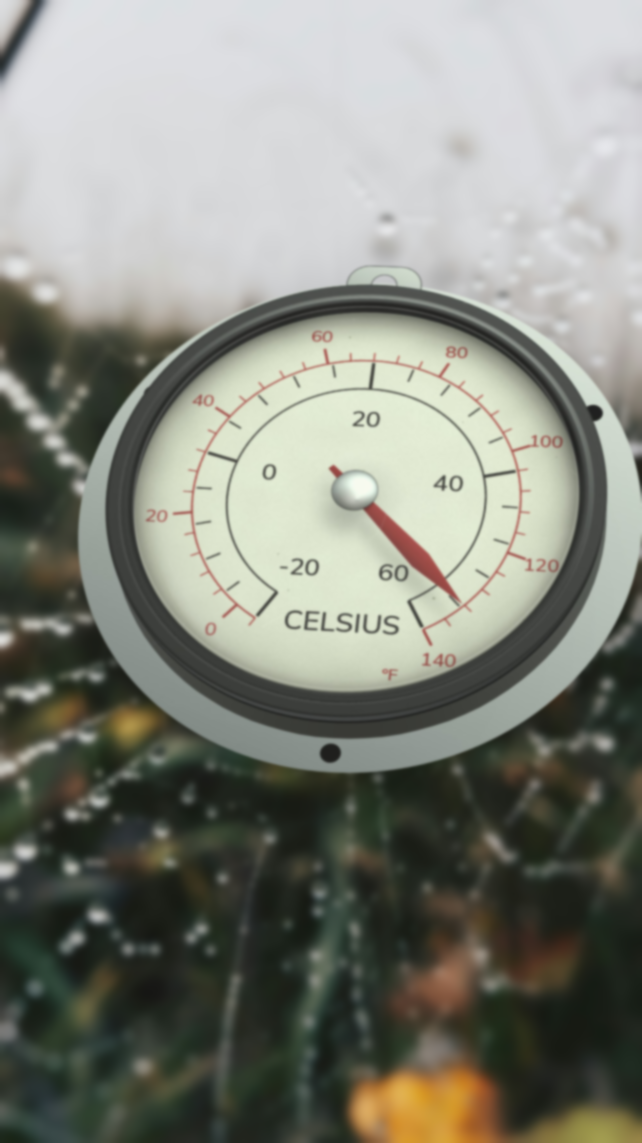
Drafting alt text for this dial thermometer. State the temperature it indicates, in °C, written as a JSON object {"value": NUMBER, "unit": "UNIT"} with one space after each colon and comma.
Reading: {"value": 56, "unit": "°C"}
